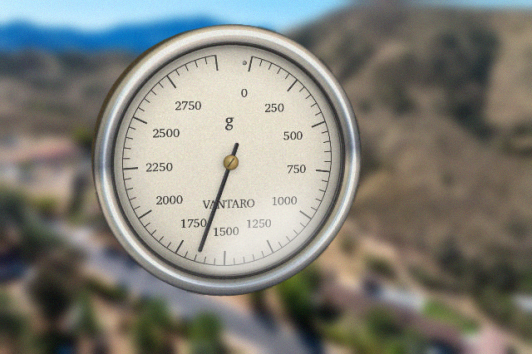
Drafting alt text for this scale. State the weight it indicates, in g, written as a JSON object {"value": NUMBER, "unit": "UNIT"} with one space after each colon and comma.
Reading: {"value": 1650, "unit": "g"}
